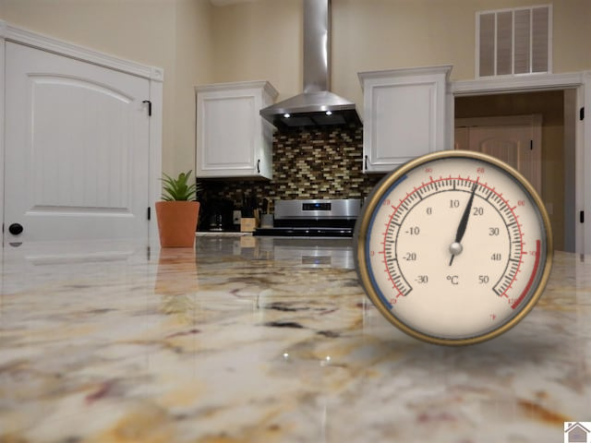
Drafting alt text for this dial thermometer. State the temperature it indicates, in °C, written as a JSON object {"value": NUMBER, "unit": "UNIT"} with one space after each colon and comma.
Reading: {"value": 15, "unit": "°C"}
